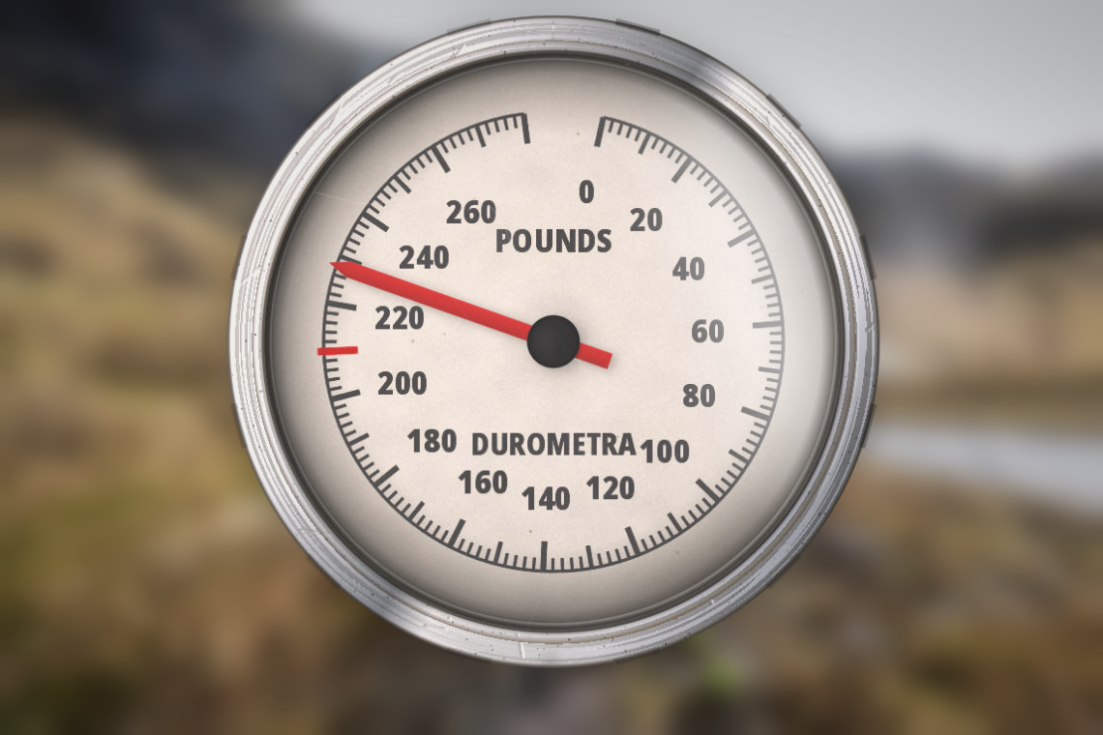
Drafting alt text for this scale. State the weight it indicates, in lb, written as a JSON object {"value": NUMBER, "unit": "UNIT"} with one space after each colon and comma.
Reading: {"value": 228, "unit": "lb"}
